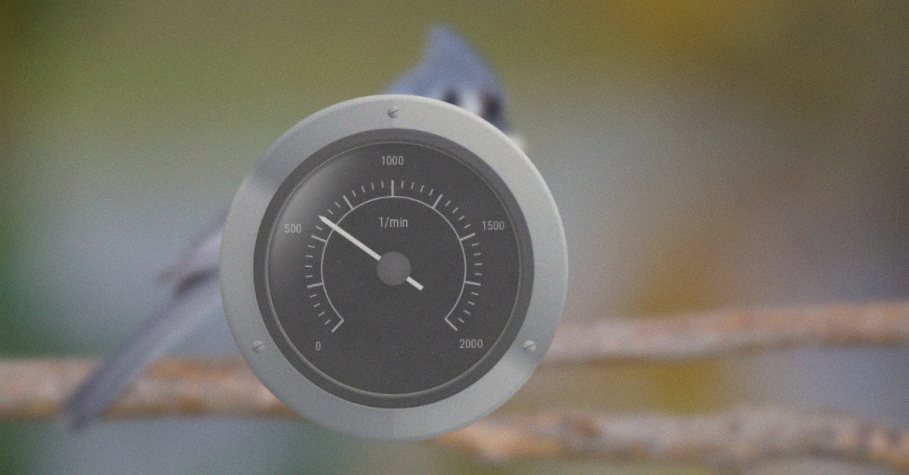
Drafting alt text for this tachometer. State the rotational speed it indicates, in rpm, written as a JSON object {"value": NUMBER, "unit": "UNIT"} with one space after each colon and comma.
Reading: {"value": 600, "unit": "rpm"}
